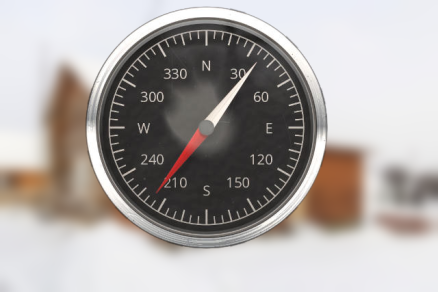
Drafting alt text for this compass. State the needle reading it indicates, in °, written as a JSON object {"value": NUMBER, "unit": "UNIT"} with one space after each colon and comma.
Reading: {"value": 217.5, "unit": "°"}
